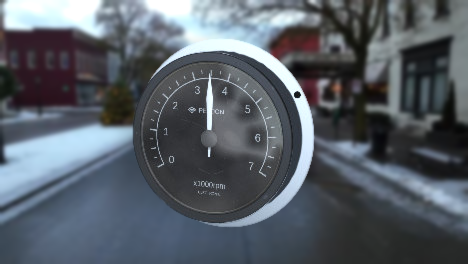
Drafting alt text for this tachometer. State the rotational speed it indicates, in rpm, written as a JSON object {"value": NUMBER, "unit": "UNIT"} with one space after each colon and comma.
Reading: {"value": 3500, "unit": "rpm"}
